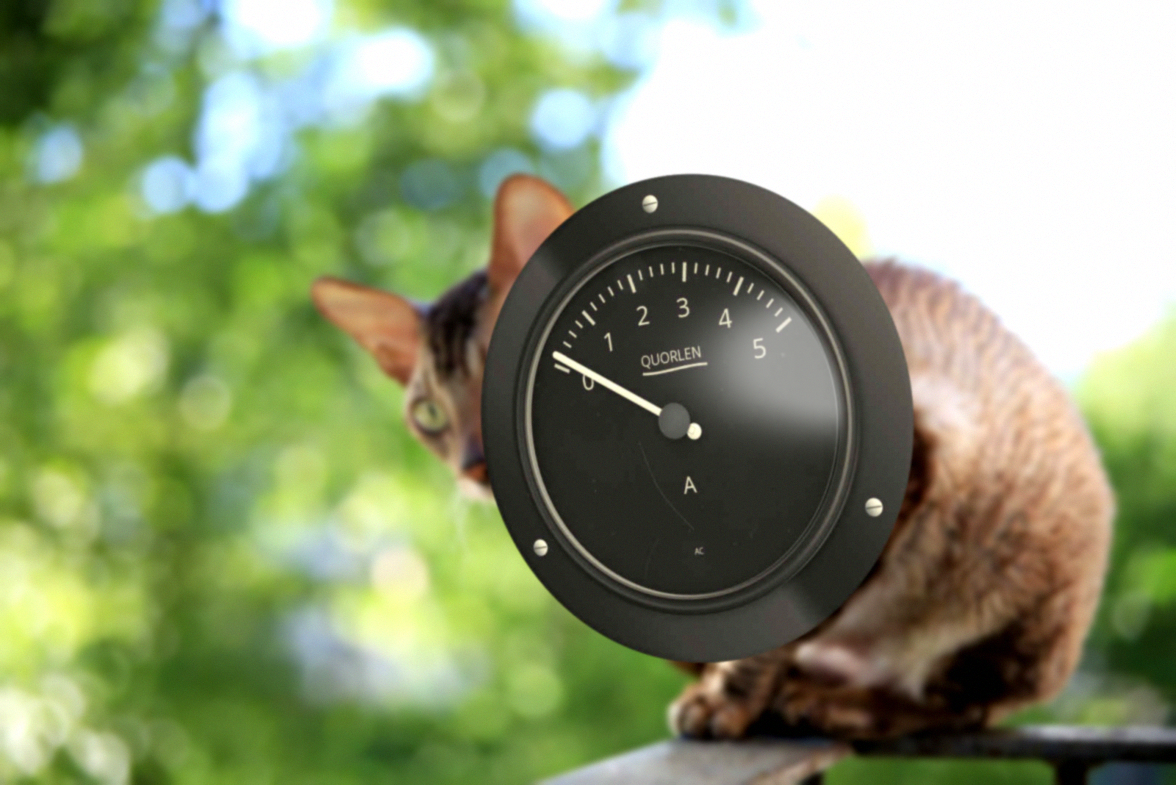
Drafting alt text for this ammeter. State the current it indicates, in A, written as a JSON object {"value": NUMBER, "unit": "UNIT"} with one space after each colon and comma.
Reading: {"value": 0.2, "unit": "A"}
